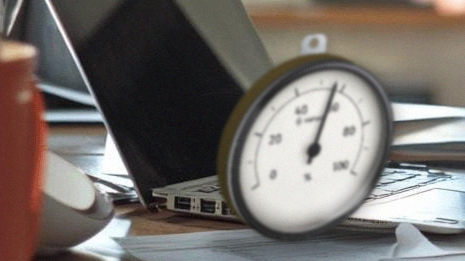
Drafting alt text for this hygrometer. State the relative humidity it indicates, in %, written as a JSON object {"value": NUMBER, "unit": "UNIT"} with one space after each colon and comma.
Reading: {"value": 55, "unit": "%"}
